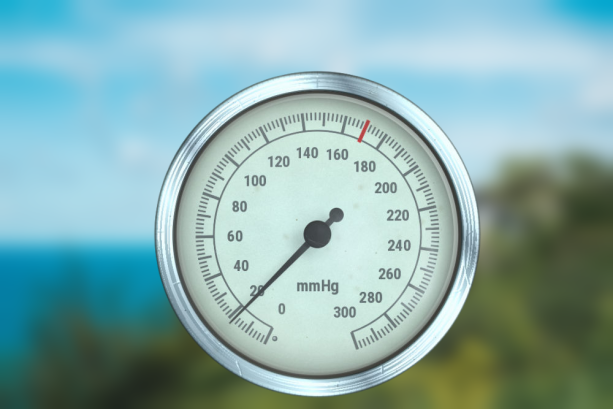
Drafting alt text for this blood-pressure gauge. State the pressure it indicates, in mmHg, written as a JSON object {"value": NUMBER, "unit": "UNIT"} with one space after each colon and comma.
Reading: {"value": 18, "unit": "mmHg"}
